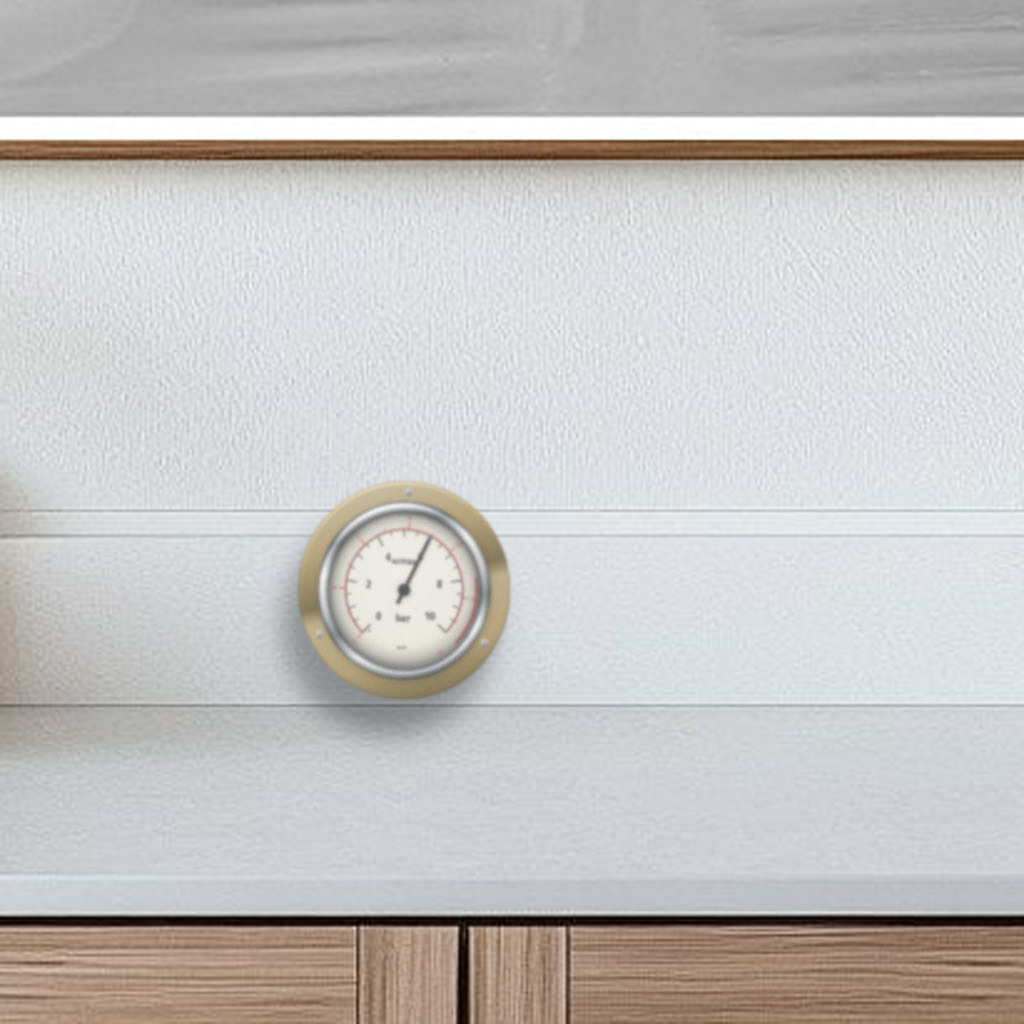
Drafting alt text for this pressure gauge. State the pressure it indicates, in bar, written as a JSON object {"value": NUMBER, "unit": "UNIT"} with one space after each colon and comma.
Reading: {"value": 6, "unit": "bar"}
